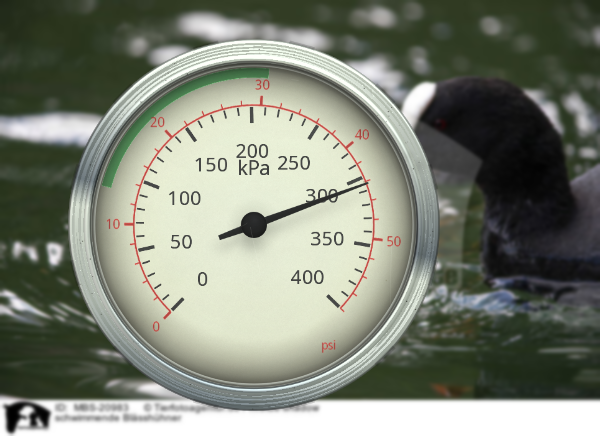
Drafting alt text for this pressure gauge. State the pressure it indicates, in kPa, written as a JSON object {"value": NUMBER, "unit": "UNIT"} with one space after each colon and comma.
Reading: {"value": 305, "unit": "kPa"}
